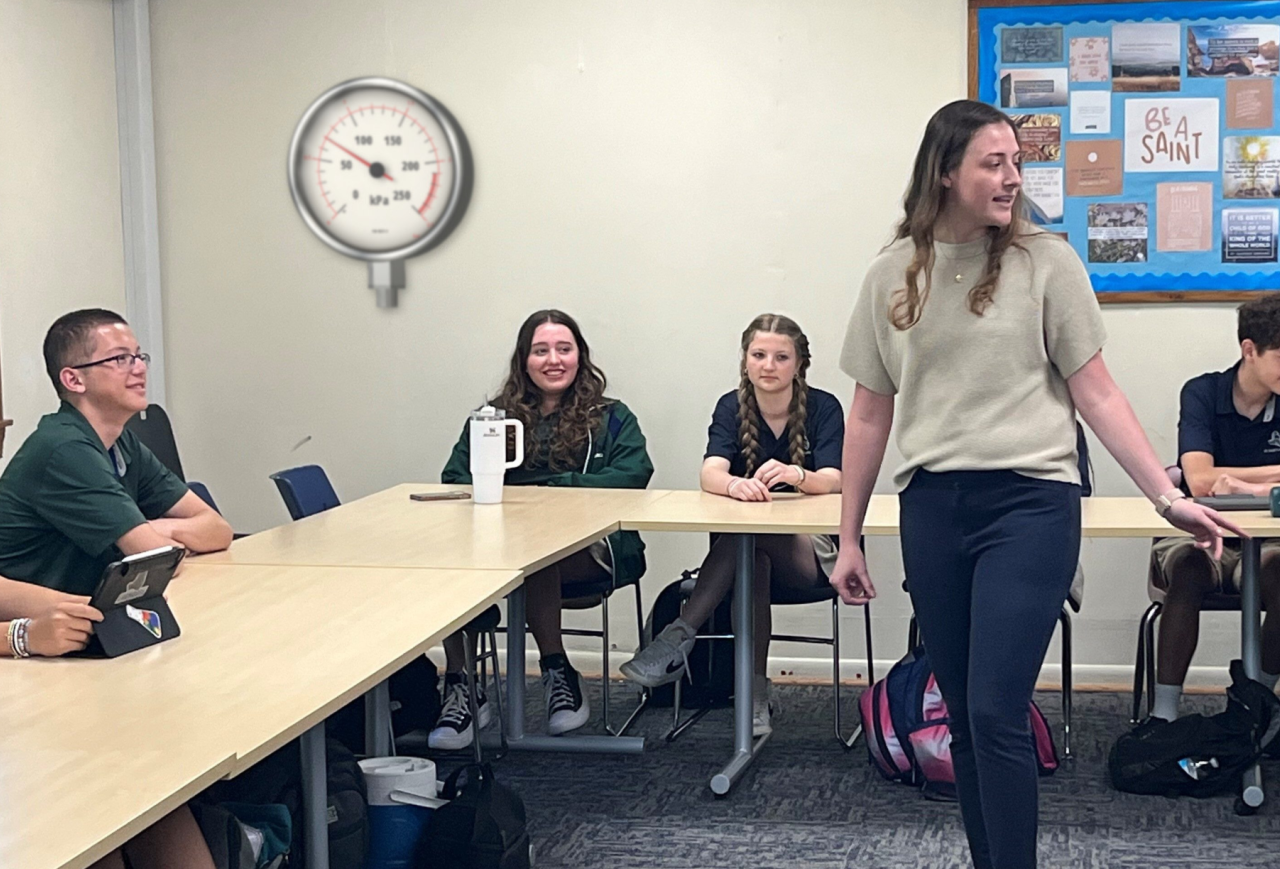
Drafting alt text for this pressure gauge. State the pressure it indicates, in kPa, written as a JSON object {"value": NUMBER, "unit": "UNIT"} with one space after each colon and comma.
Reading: {"value": 70, "unit": "kPa"}
